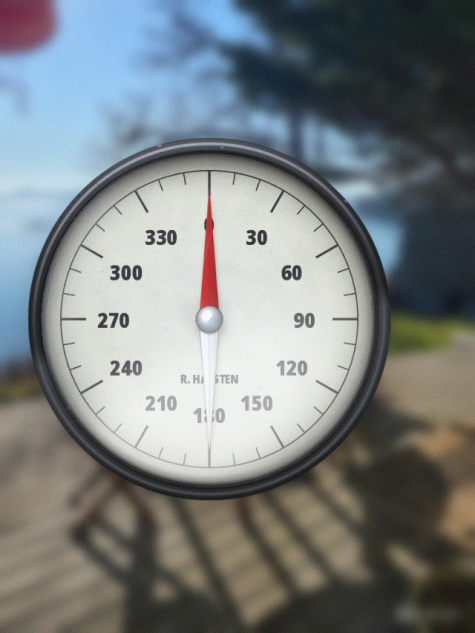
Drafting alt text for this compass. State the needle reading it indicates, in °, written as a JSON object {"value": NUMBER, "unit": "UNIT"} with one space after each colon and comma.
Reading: {"value": 0, "unit": "°"}
